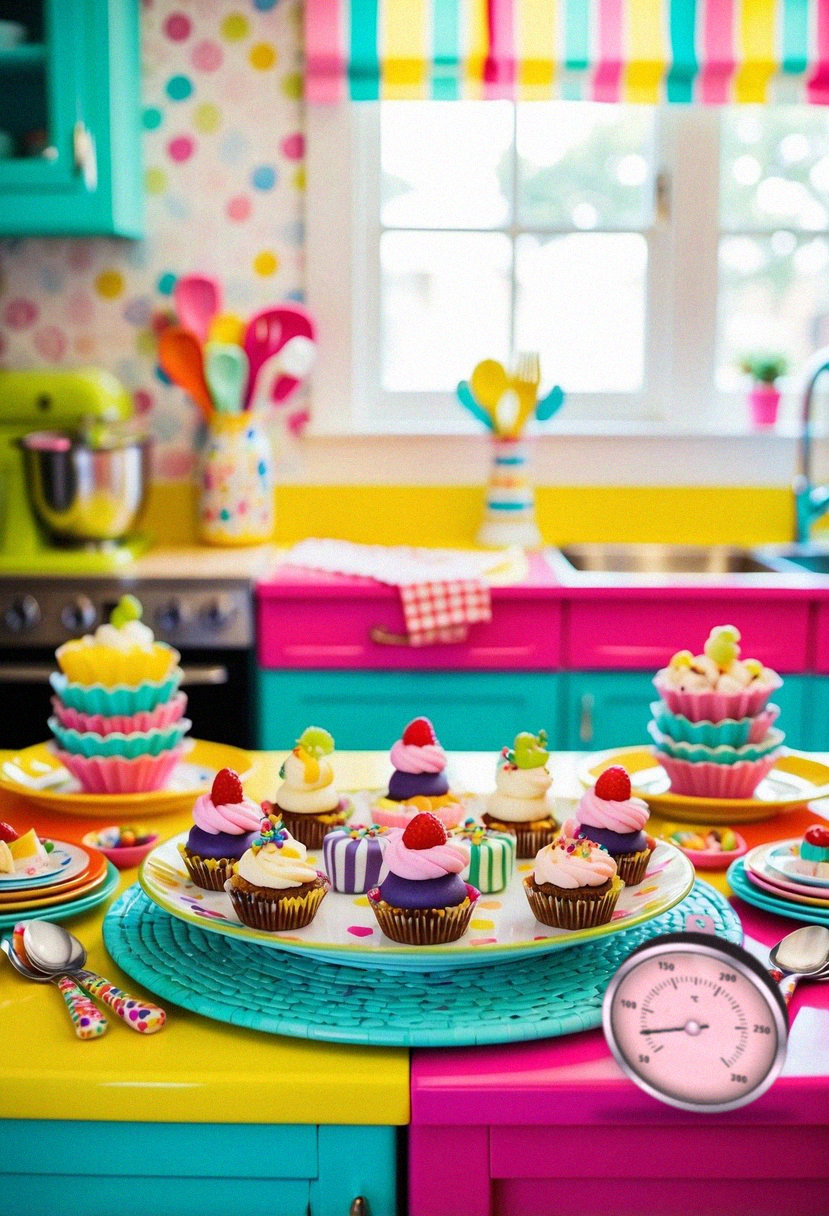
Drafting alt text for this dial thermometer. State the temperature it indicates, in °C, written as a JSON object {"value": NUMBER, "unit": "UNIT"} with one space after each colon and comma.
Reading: {"value": 75, "unit": "°C"}
